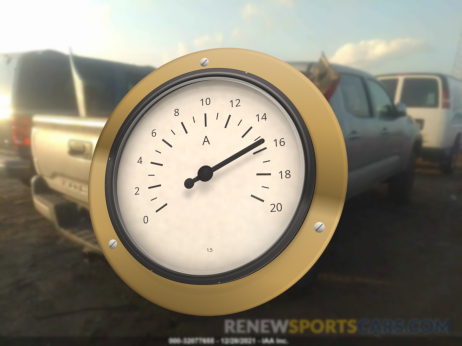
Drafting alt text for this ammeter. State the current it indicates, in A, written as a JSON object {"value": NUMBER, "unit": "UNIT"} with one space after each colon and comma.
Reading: {"value": 15.5, "unit": "A"}
